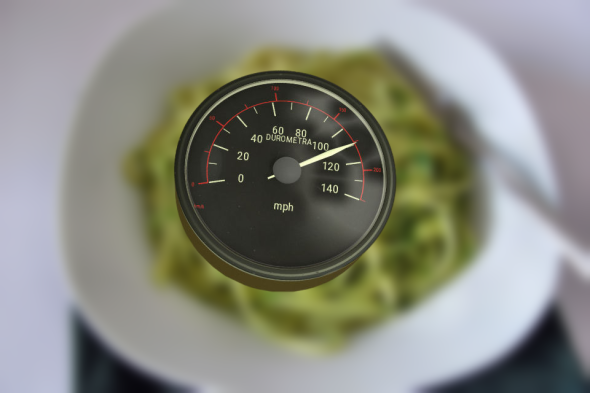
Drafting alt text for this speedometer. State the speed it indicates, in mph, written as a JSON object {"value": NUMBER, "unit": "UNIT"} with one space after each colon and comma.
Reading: {"value": 110, "unit": "mph"}
